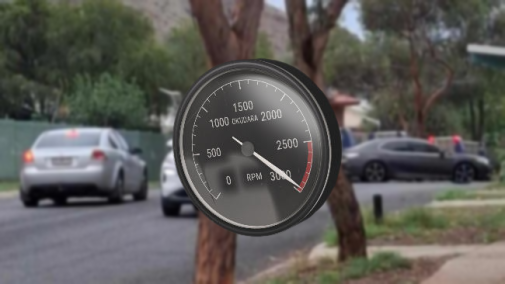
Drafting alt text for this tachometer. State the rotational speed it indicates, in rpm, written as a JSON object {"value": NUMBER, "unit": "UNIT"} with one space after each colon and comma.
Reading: {"value": 2950, "unit": "rpm"}
